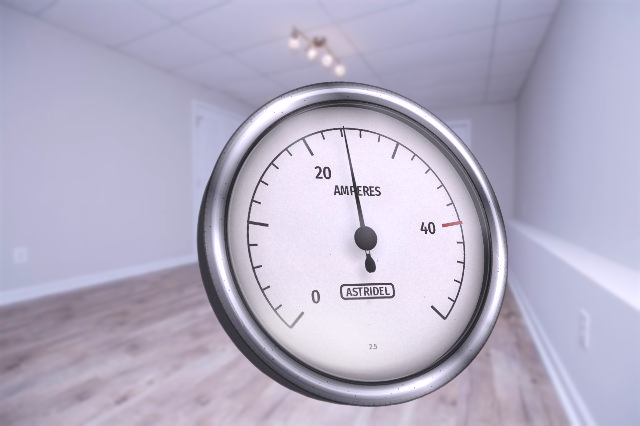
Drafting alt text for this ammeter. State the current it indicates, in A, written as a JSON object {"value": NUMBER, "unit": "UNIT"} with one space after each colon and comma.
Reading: {"value": 24, "unit": "A"}
